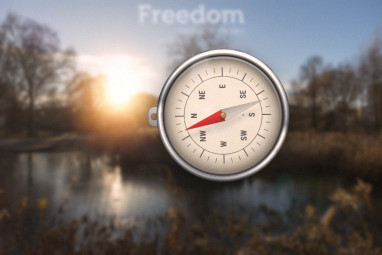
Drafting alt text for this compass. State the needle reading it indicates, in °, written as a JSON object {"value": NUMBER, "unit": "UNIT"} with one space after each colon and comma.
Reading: {"value": 340, "unit": "°"}
